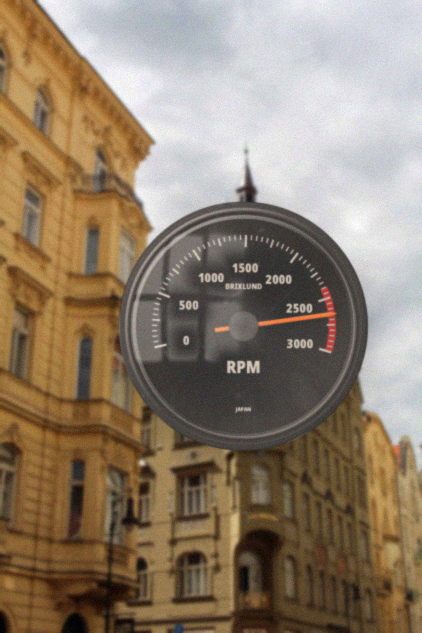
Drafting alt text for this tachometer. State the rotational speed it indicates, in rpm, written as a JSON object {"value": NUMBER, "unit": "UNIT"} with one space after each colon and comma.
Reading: {"value": 2650, "unit": "rpm"}
